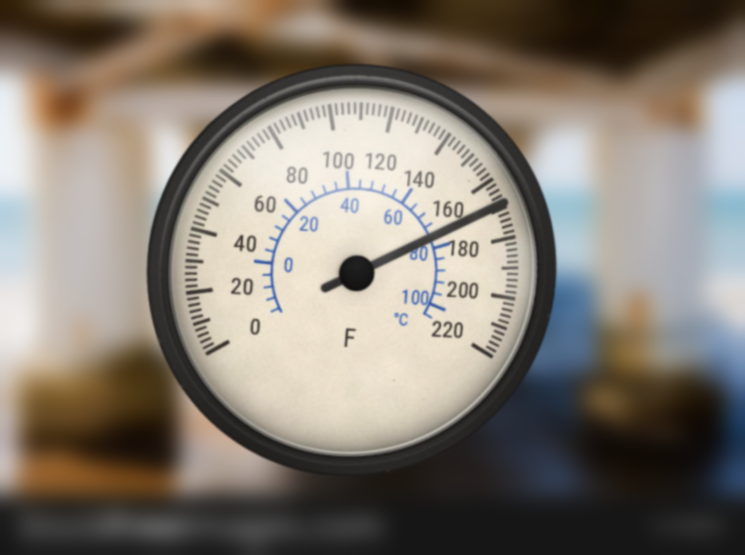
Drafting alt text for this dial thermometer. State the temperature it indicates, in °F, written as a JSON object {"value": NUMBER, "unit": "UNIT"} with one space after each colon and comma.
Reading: {"value": 168, "unit": "°F"}
